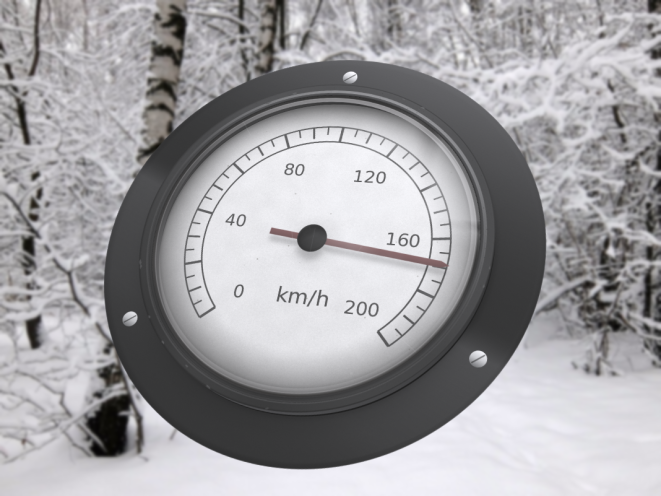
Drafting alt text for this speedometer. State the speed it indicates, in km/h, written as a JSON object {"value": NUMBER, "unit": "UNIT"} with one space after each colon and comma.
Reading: {"value": 170, "unit": "km/h"}
